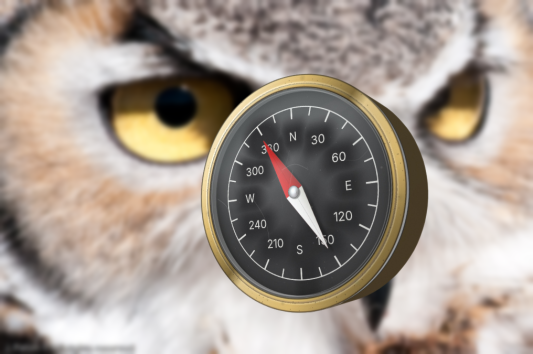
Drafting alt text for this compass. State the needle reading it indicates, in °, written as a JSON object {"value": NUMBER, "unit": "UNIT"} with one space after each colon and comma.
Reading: {"value": 330, "unit": "°"}
